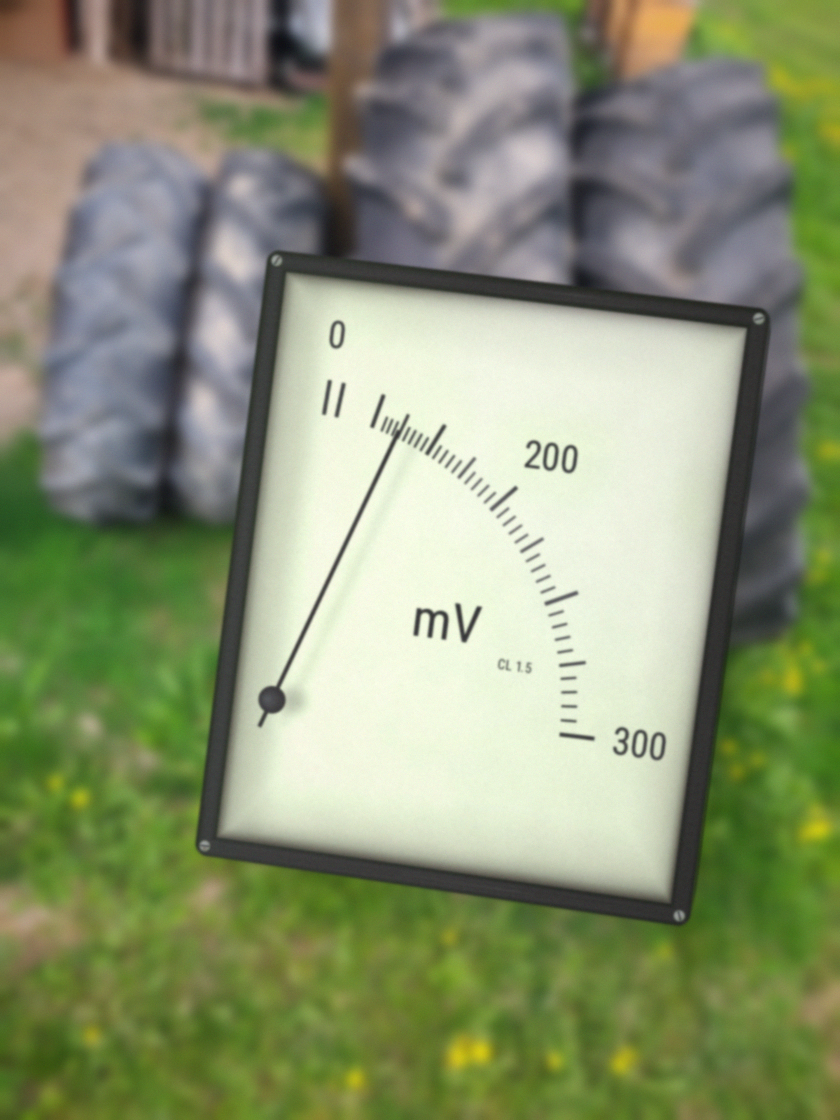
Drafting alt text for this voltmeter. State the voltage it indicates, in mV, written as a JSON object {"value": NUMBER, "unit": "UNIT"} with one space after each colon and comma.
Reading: {"value": 125, "unit": "mV"}
